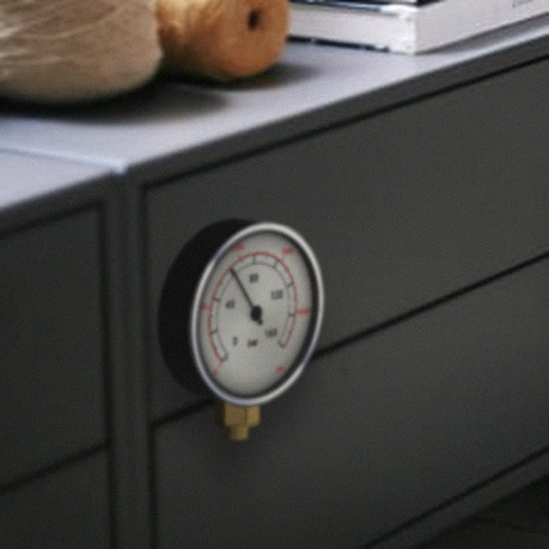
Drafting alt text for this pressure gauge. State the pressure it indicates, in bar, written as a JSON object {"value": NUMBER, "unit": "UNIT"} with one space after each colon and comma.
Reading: {"value": 60, "unit": "bar"}
